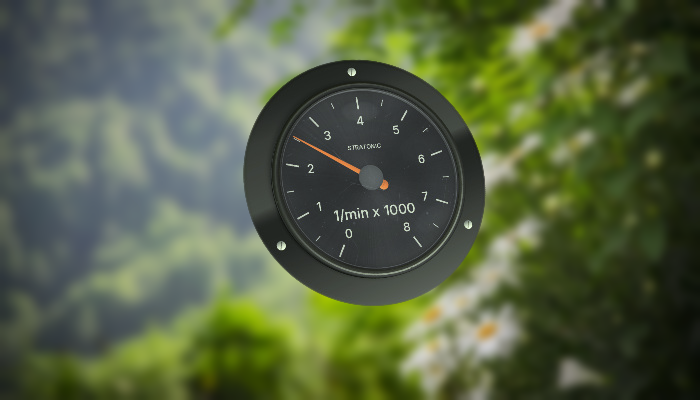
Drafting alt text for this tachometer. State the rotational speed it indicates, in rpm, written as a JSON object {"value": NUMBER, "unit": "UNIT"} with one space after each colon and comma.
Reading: {"value": 2500, "unit": "rpm"}
